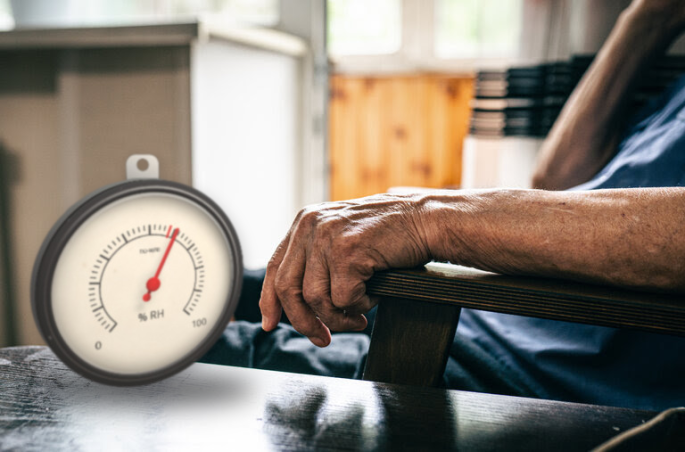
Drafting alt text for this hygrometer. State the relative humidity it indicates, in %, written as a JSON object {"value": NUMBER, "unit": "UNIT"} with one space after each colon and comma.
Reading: {"value": 60, "unit": "%"}
